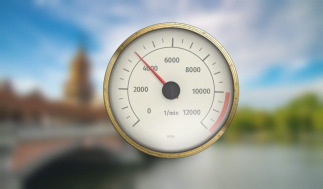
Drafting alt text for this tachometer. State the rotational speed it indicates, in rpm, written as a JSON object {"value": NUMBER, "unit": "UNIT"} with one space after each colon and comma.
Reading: {"value": 4000, "unit": "rpm"}
